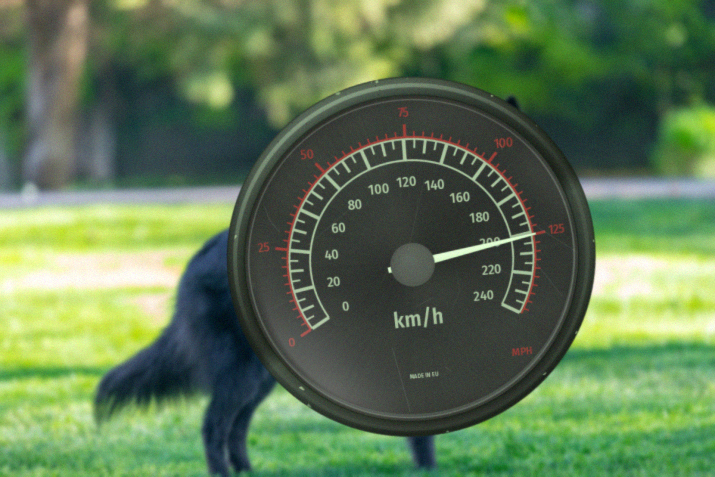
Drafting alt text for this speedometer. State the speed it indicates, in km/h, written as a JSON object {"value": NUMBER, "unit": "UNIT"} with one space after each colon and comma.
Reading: {"value": 200, "unit": "km/h"}
